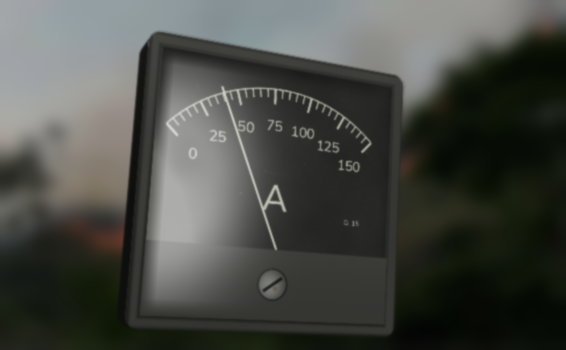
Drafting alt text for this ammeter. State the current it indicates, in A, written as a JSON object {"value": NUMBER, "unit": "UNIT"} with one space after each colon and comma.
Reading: {"value": 40, "unit": "A"}
